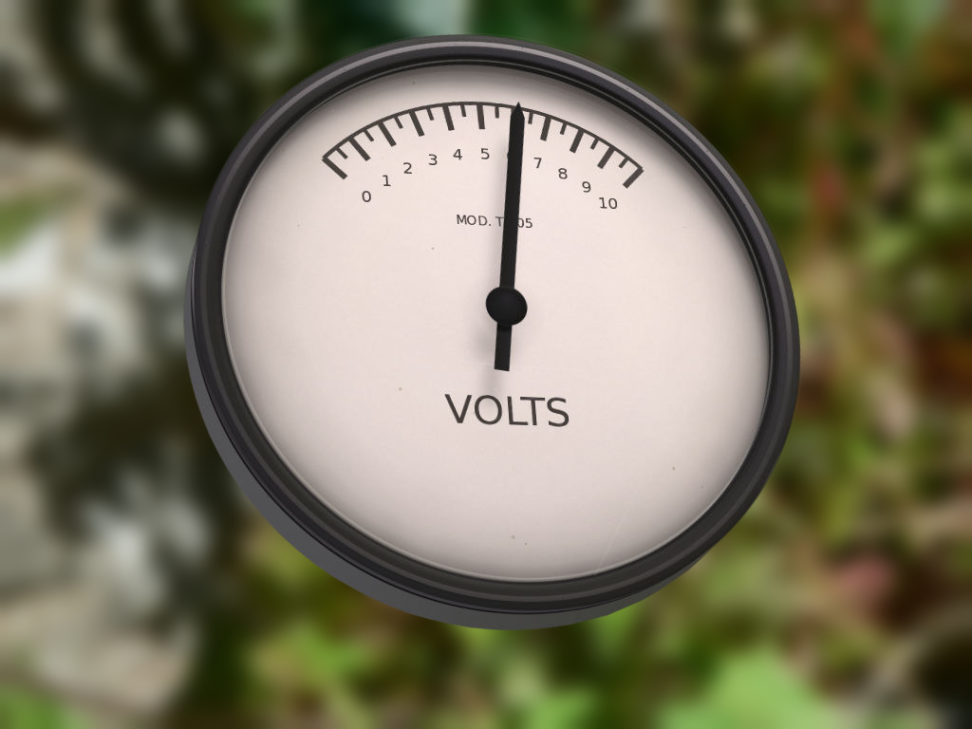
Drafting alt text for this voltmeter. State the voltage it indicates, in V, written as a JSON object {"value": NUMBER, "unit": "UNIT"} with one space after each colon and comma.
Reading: {"value": 6, "unit": "V"}
